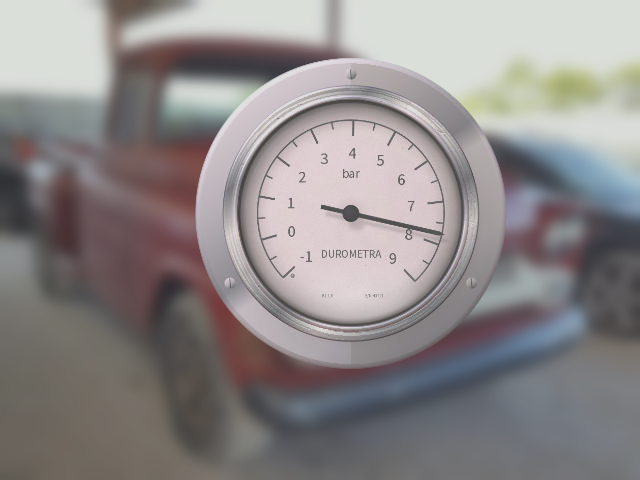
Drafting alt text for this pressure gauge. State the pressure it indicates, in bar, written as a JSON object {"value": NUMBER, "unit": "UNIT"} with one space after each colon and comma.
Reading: {"value": 7.75, "unit": "bar"}
